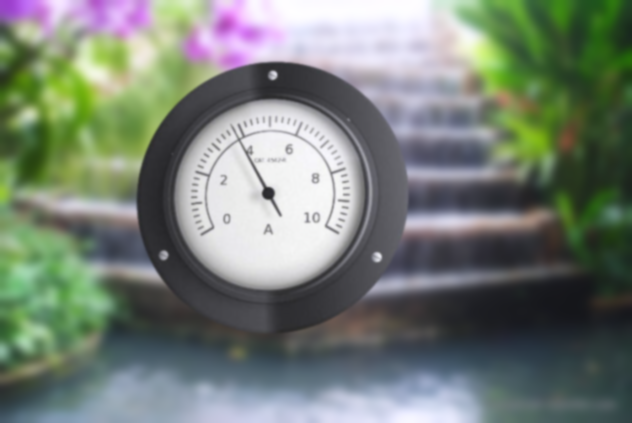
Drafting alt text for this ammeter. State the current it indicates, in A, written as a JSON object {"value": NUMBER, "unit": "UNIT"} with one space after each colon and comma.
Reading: {"value": 3.8, "unit": "A"}
